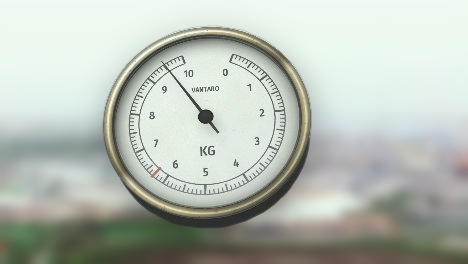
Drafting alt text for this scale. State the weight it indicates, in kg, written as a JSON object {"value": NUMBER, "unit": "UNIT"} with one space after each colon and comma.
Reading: {"value": 9.5, "unit": "kg"}
